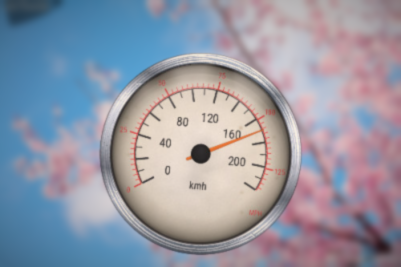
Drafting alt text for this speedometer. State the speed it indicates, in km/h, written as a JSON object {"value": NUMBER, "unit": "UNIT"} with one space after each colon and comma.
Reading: {"value": 170, "unit": "km/h"}
